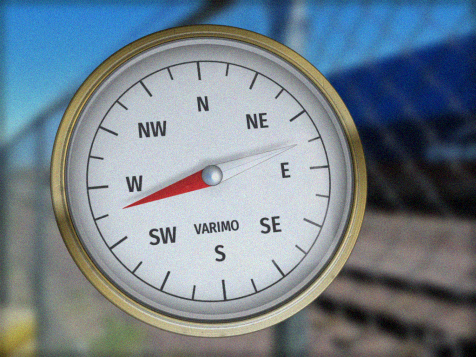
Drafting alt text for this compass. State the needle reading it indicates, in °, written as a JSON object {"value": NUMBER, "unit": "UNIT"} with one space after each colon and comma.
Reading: {"value": 255, "unit": "°"}
